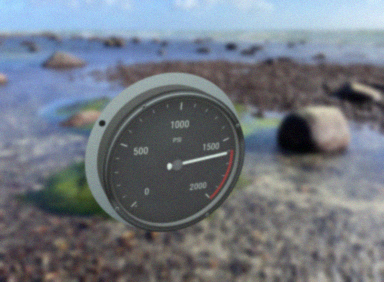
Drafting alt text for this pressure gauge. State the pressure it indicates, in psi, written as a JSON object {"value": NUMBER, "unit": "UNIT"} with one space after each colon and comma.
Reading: {"value": 1600, "unit": "psi"}
